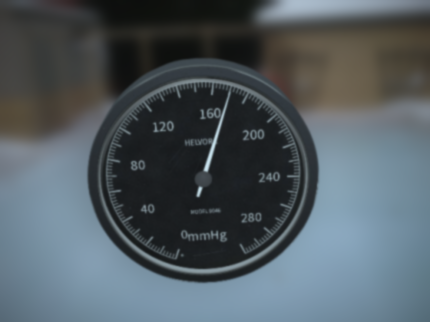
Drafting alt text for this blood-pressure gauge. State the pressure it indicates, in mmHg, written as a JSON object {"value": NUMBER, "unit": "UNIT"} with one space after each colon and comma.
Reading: {"value": 170, "unit": "mmHg"}
